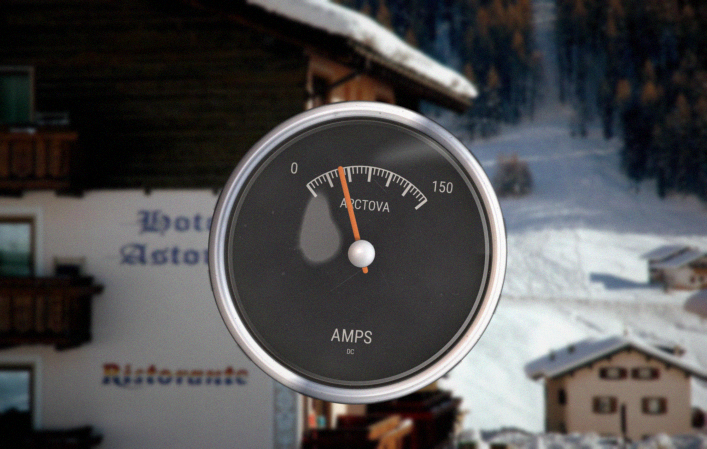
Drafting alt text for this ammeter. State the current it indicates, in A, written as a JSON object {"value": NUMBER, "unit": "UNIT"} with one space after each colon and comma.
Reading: {"value": 40, "unit": "A"}
